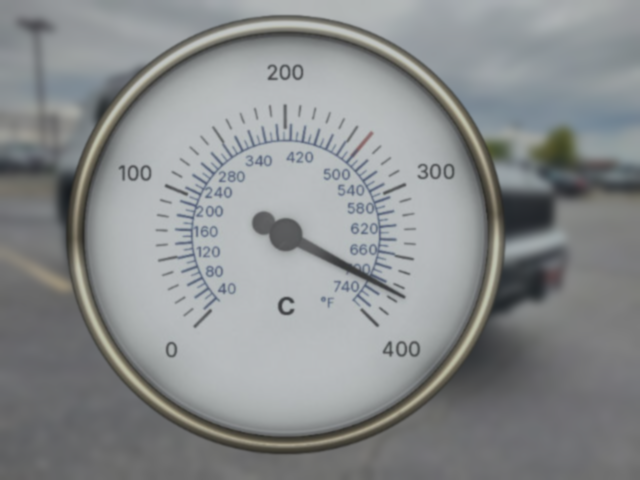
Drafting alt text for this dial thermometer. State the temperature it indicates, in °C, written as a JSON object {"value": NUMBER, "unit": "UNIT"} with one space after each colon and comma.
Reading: {"value": 375, "unit": "°C"}
